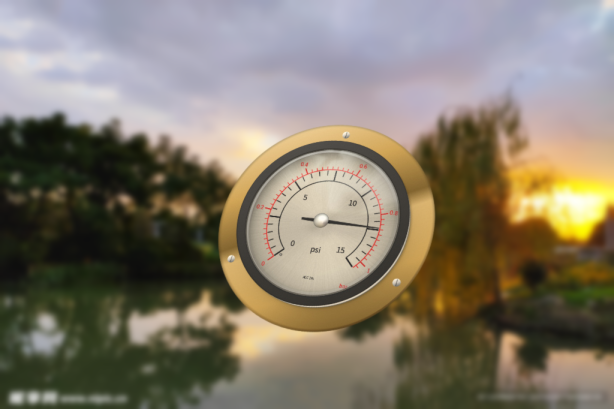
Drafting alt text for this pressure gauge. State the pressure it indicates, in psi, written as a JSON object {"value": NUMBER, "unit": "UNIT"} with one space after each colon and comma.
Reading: {"value": 12.5, "unit": "psi"}
